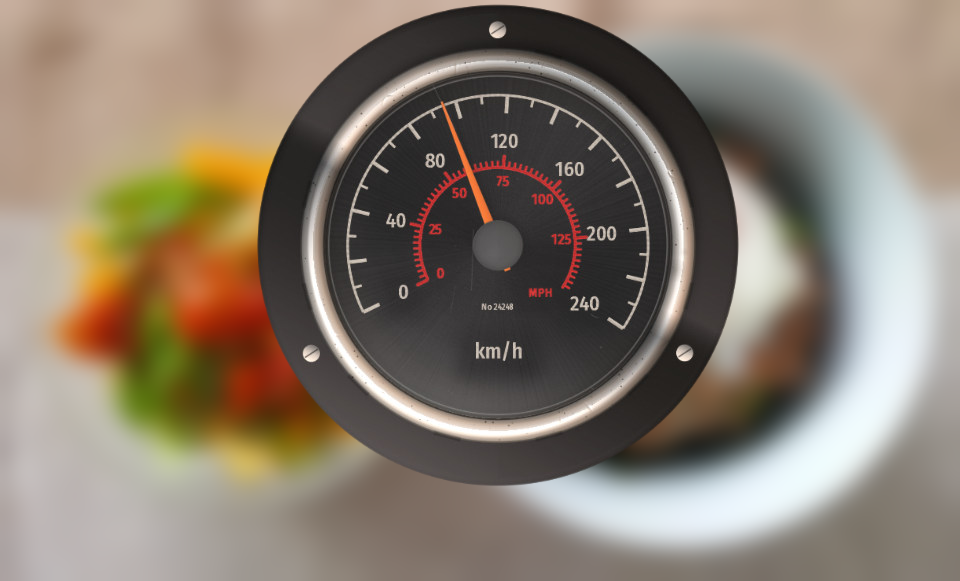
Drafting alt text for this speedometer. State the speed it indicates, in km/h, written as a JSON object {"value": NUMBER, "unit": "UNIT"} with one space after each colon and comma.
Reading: {"value": 95, "unit": "km/h"}
